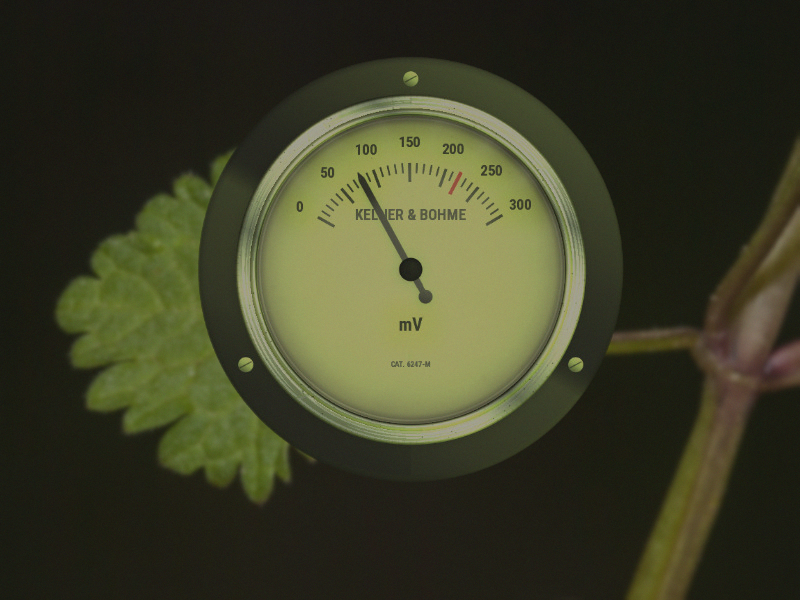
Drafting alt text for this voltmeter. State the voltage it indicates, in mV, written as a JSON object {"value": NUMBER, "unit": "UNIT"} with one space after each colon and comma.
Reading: {"value": 80, "unit": "mV"}
